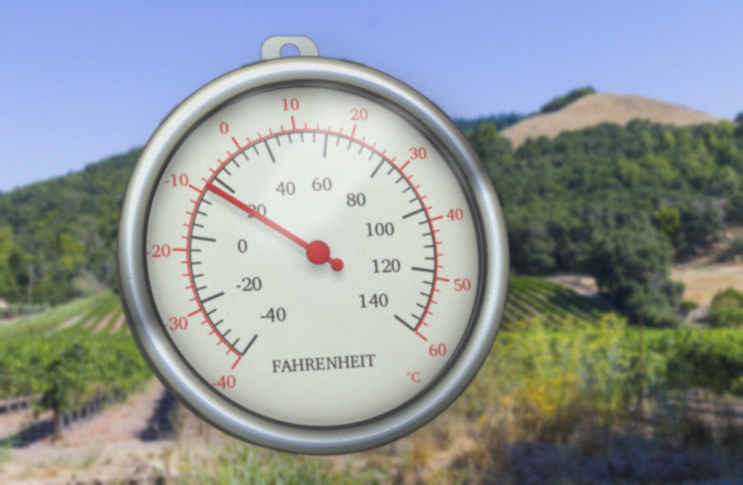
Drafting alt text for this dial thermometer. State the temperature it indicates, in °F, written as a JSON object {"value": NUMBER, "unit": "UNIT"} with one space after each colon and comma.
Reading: {"value": 16, "unit": "°F"}
